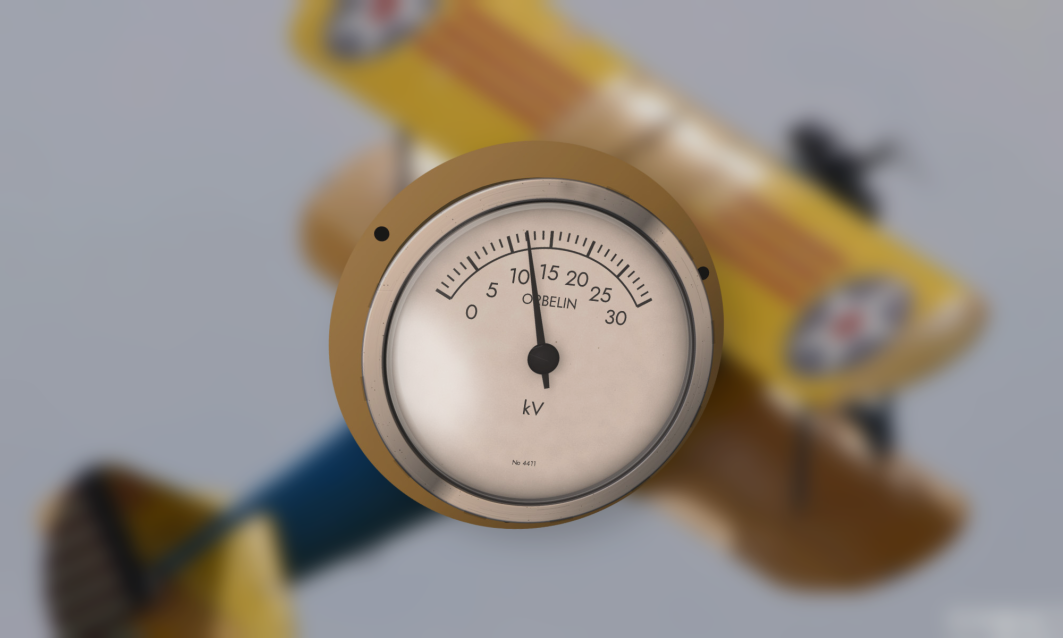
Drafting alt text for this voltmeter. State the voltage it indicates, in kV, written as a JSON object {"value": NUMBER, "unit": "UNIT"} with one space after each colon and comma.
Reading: {"value": 12, "unit": "kV"}
